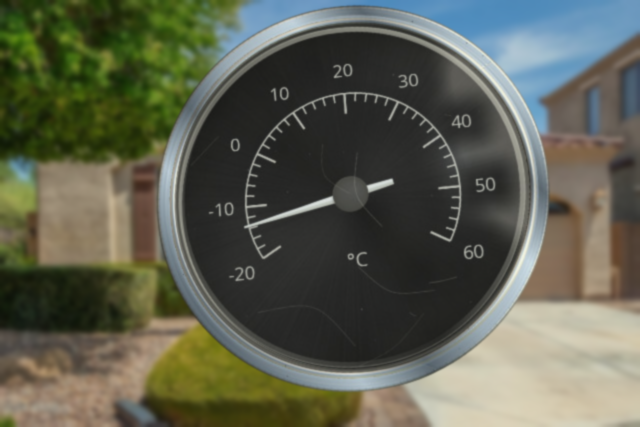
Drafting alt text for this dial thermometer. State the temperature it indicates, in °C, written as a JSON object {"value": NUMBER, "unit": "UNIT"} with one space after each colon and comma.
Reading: {"value": -14, "unit": "°C"}
